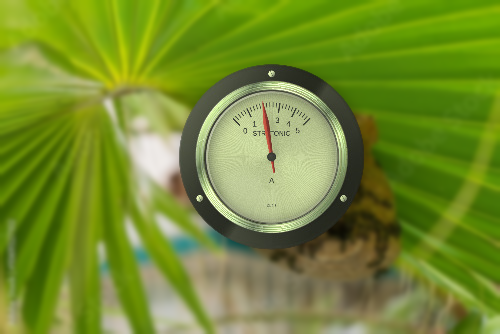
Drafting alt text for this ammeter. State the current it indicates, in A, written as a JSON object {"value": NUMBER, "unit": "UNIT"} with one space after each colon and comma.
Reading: {"value": 2, "unit": "A"}
